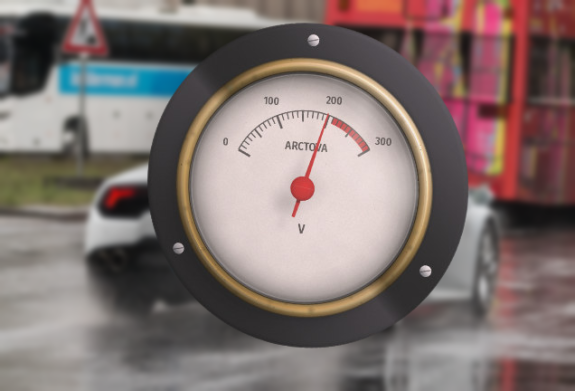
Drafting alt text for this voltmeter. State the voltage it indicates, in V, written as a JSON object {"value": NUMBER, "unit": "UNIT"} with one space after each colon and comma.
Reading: {"value": 200, "unit": "V"}
